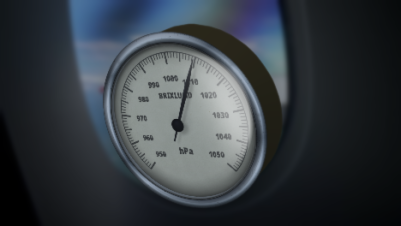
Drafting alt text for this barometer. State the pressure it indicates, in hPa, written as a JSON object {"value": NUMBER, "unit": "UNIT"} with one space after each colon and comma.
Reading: {"value": 1010, "unit": "hPa"}
